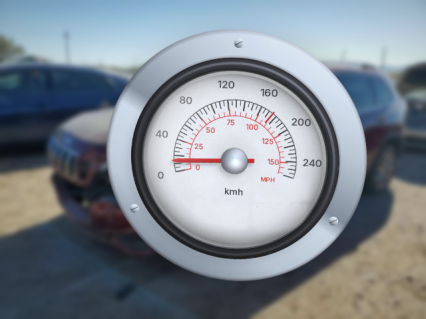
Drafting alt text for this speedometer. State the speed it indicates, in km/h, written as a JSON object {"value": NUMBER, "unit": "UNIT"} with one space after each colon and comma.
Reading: {"value": 15, "unit": "km/h"}
